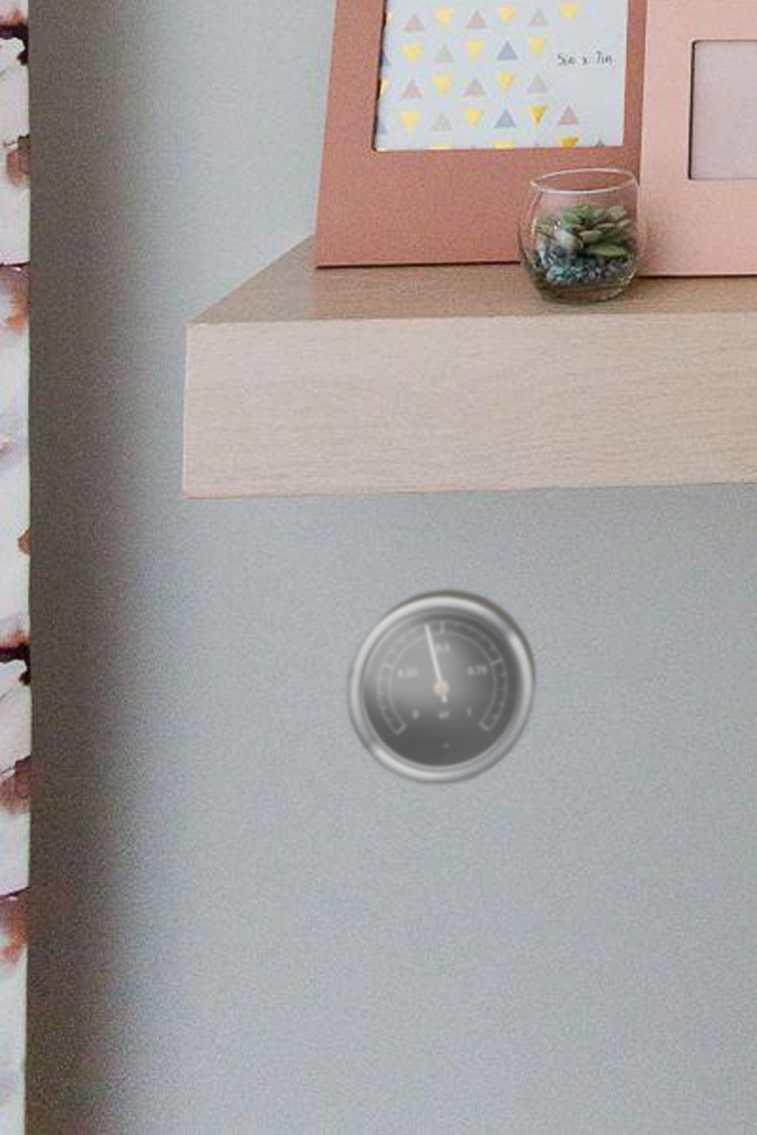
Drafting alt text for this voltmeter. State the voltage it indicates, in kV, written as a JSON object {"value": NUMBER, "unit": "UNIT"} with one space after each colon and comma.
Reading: {"value": 0.45, "unit": "kV"}
